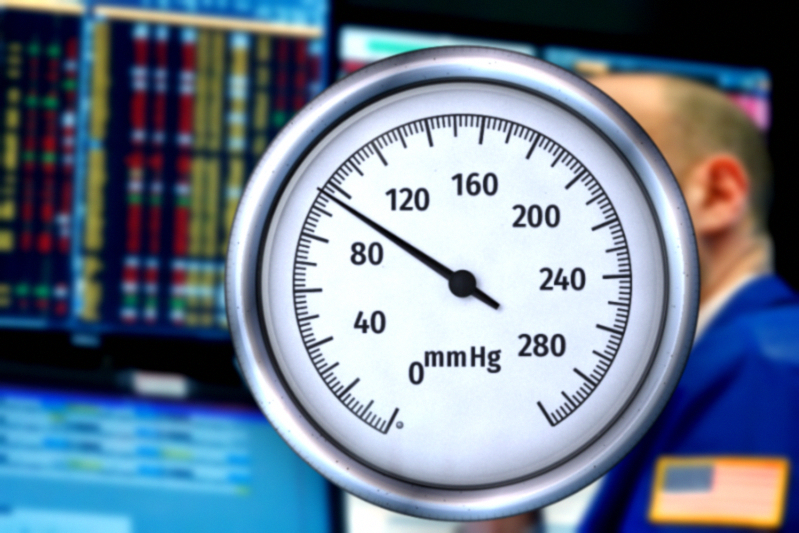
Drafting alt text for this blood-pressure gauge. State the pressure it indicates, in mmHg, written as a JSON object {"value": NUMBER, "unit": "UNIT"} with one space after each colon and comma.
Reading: {"value": 96, "unit": "mmHg"}
